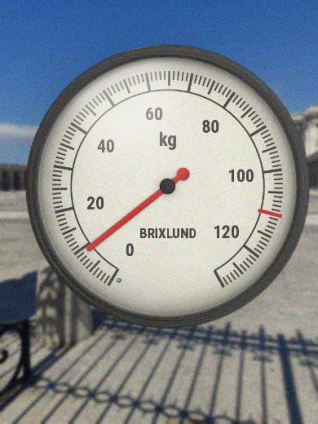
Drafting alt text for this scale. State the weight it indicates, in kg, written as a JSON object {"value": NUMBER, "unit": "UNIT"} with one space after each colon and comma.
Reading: {"value": 9, "unit": "kg"}
